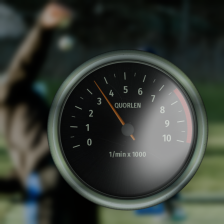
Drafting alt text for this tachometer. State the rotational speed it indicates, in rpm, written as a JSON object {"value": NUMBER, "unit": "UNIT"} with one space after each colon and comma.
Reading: {"value": 3500, "unit": "rpm"}
